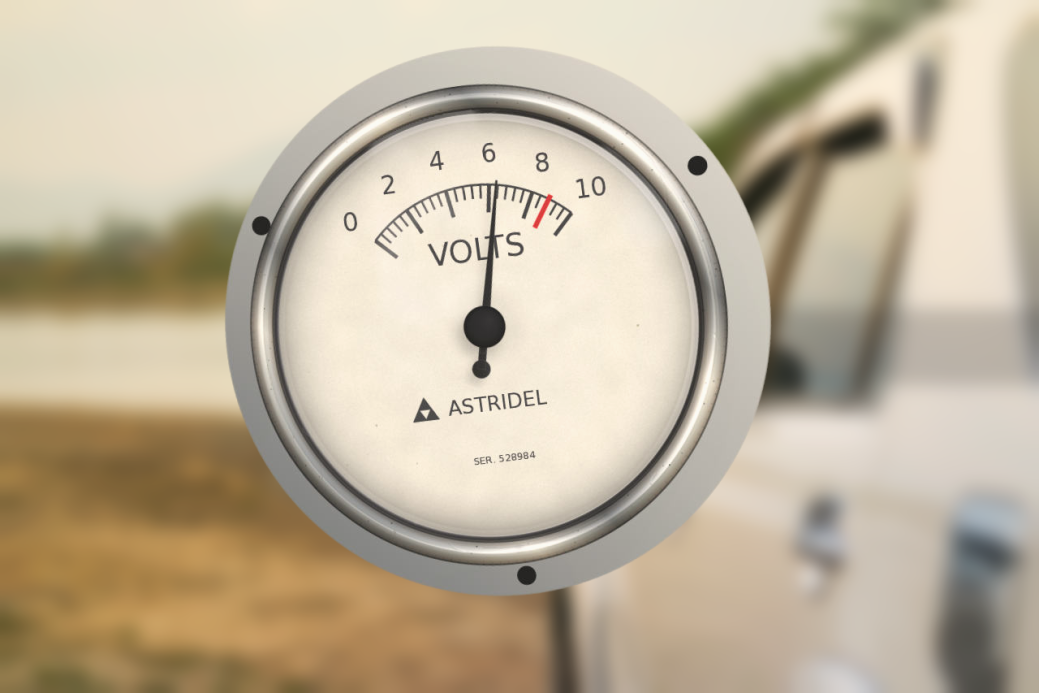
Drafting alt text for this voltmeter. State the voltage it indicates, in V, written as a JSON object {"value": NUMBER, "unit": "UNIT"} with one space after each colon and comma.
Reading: {"value": 6.4, "unit": "V"}
